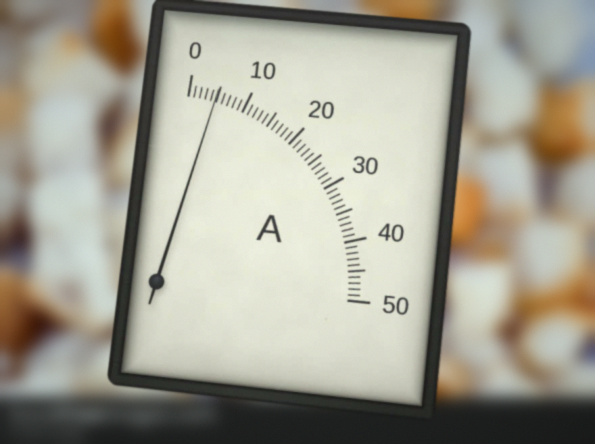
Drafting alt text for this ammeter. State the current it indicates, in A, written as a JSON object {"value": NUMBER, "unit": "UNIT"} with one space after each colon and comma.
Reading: {"value": 5, "unit": "A"}
